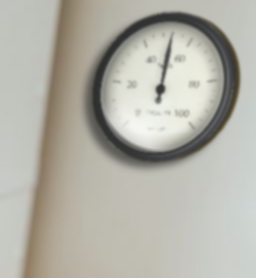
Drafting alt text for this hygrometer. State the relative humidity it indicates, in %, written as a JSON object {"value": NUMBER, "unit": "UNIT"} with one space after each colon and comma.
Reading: {"value": 52, "unit": "%"}
